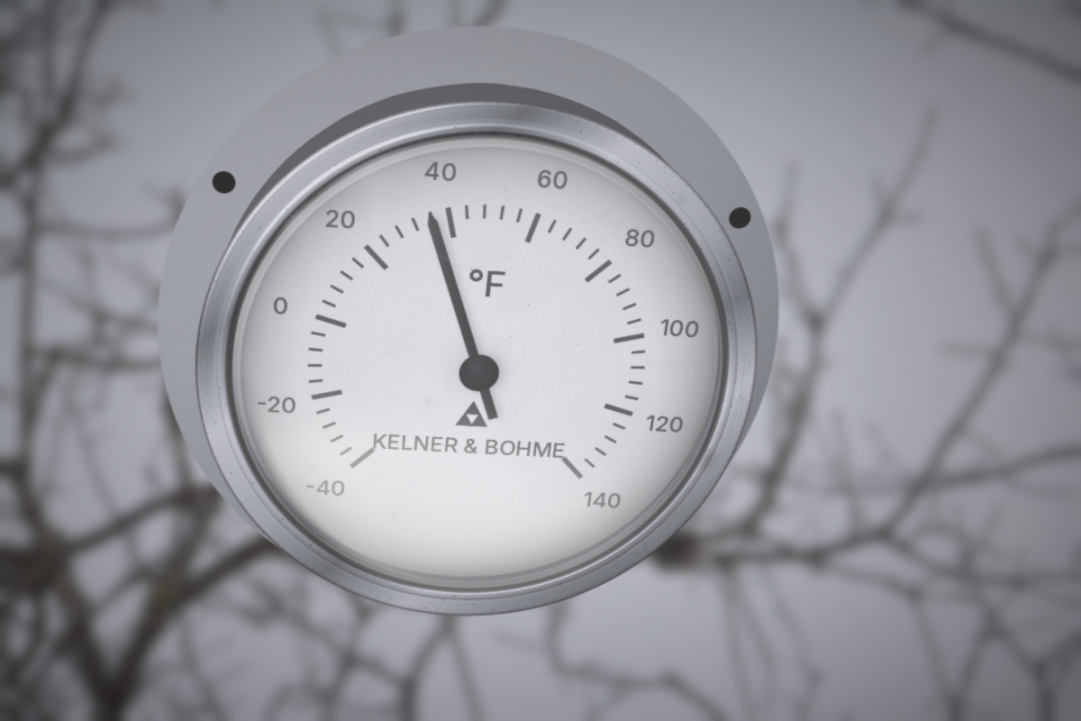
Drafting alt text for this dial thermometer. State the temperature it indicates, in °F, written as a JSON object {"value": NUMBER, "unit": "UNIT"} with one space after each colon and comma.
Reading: {"value": 36, "unit": "°F"}
